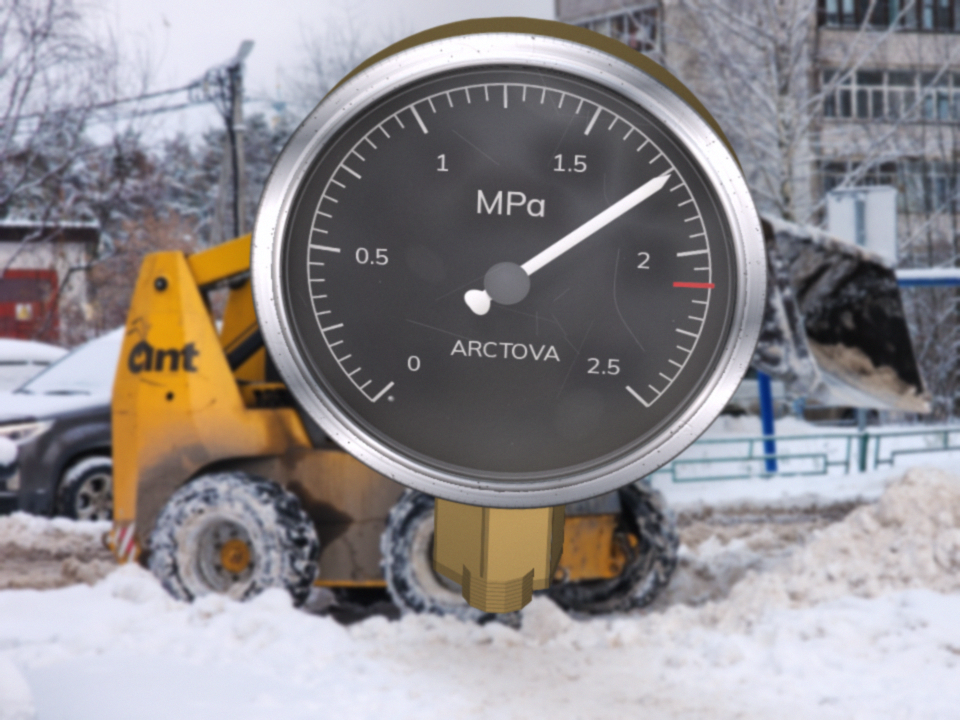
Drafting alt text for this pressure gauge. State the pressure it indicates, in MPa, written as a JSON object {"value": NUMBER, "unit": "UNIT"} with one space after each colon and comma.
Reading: {"value": 1.75, "unit": "MPa"}
